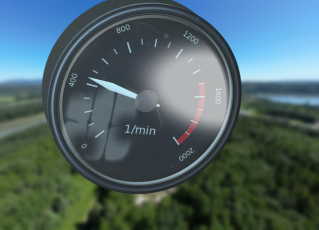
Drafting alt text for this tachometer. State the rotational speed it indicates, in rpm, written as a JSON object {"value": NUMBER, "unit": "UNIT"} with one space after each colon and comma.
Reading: {"value": 450, "unit": "rpm"}
